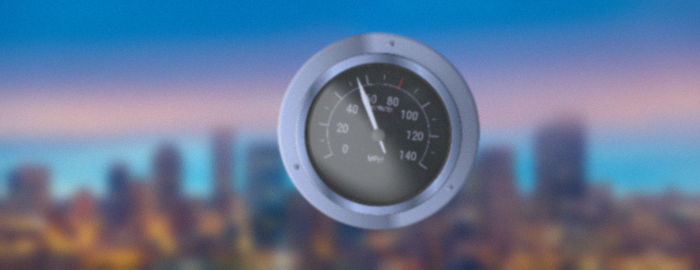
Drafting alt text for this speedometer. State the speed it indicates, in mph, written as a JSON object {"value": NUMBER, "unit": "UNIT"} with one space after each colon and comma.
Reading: {"value": 55, "unit": "mph"}
